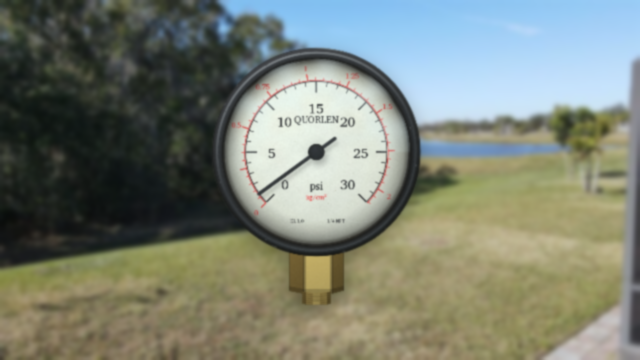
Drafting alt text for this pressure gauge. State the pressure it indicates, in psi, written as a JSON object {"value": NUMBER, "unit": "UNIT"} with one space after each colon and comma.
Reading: {"value": 1, "unit": "psi"}
